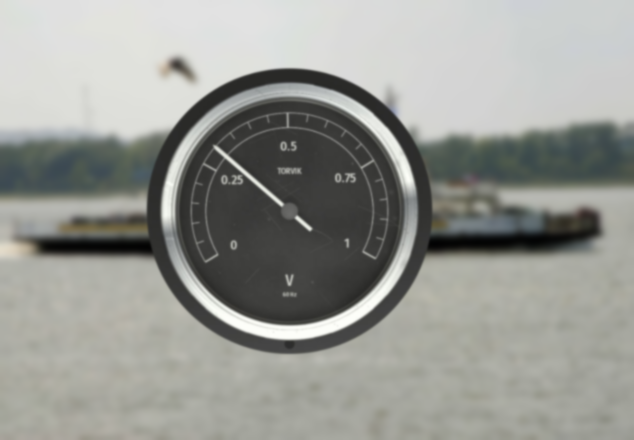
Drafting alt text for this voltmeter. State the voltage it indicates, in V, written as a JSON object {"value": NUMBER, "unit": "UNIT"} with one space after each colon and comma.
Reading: {"value": 0.3, "unit": "V"}
